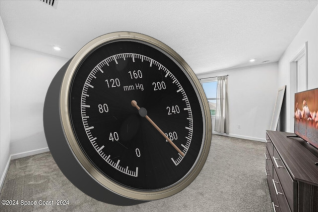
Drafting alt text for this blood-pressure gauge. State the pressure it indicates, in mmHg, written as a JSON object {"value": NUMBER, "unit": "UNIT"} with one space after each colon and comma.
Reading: {"value": 290, "unit": "mmHg"}
